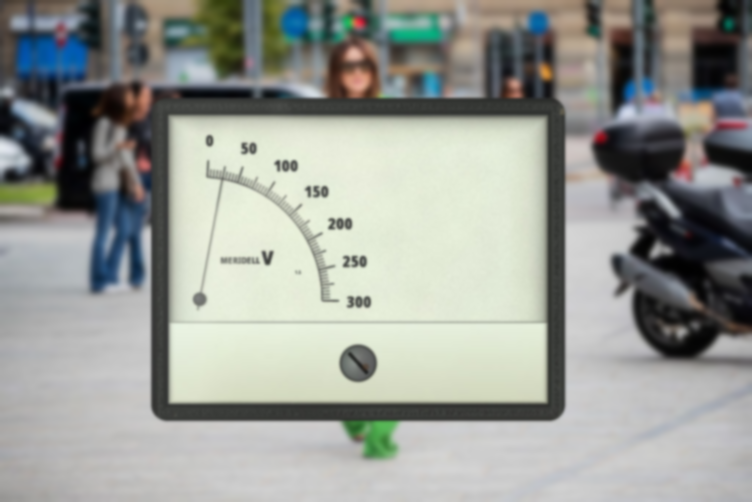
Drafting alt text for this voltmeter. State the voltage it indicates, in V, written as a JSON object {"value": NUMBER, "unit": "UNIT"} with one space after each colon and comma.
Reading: {"value": 25, "unit": "V"}
